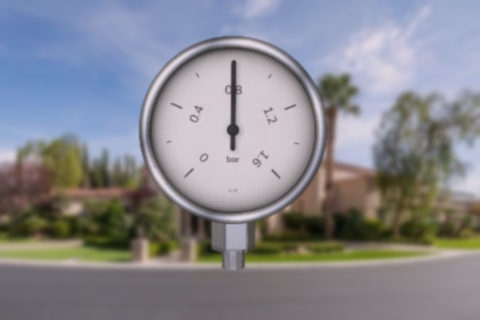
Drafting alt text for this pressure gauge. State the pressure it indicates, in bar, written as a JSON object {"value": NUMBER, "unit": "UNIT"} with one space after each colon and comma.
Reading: {"value": 0.8, "unit": "bar"}
